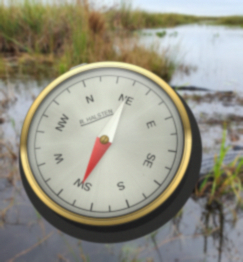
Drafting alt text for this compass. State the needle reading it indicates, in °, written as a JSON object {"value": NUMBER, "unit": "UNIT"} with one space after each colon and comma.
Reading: {"value": 225, "unit": "°"}
